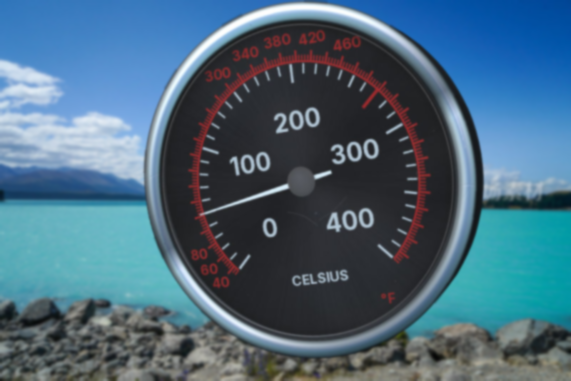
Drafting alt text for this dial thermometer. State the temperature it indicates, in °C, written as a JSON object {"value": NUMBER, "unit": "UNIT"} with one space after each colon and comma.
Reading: {"value": 50, "unit": "°C"}
